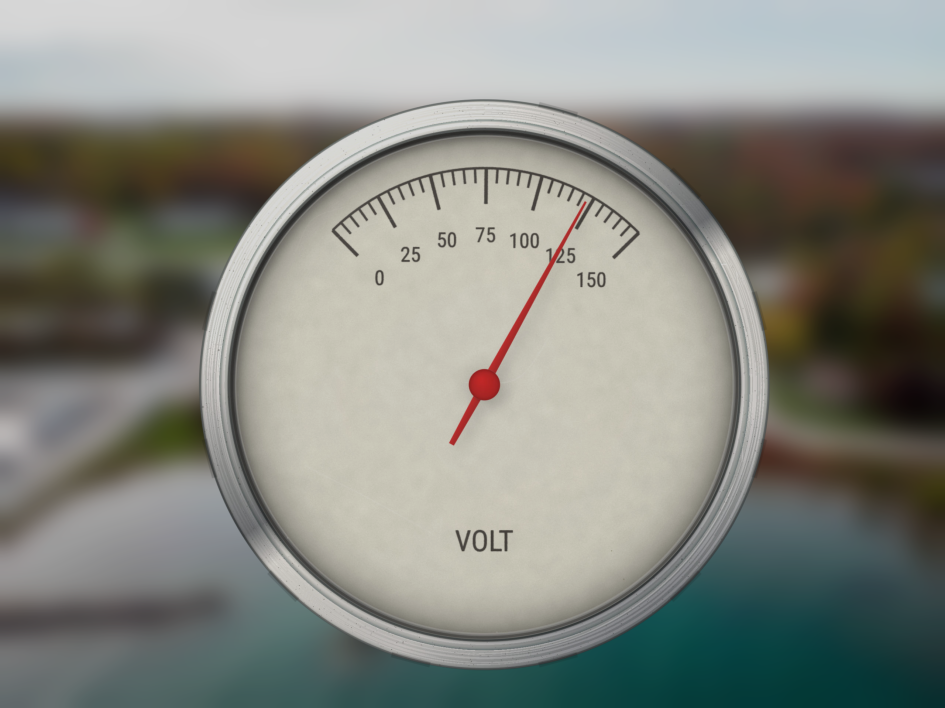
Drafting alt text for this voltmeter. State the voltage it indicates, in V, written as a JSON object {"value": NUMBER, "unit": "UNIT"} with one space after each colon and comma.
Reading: {"value": 122.5, "unit": "V"}
